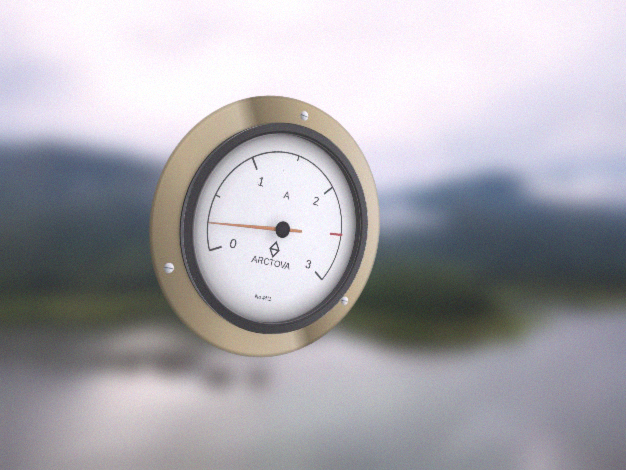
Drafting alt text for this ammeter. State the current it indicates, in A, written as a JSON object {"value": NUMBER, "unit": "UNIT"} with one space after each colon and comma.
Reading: {"value": 0.25, "unit": "A"}
